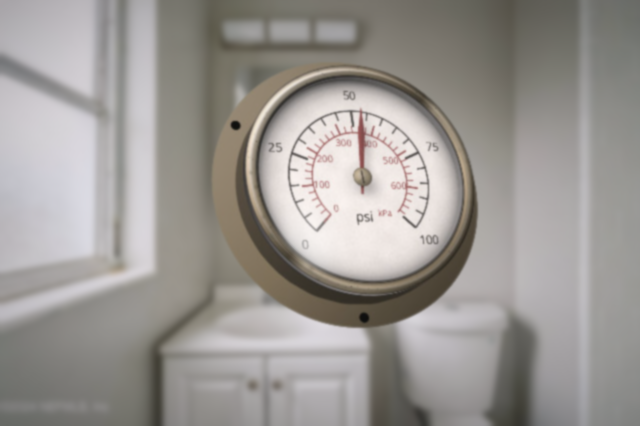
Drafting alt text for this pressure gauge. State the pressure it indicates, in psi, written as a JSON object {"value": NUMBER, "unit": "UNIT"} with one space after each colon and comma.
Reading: {"value": 52.5, "unit": "psi"}
